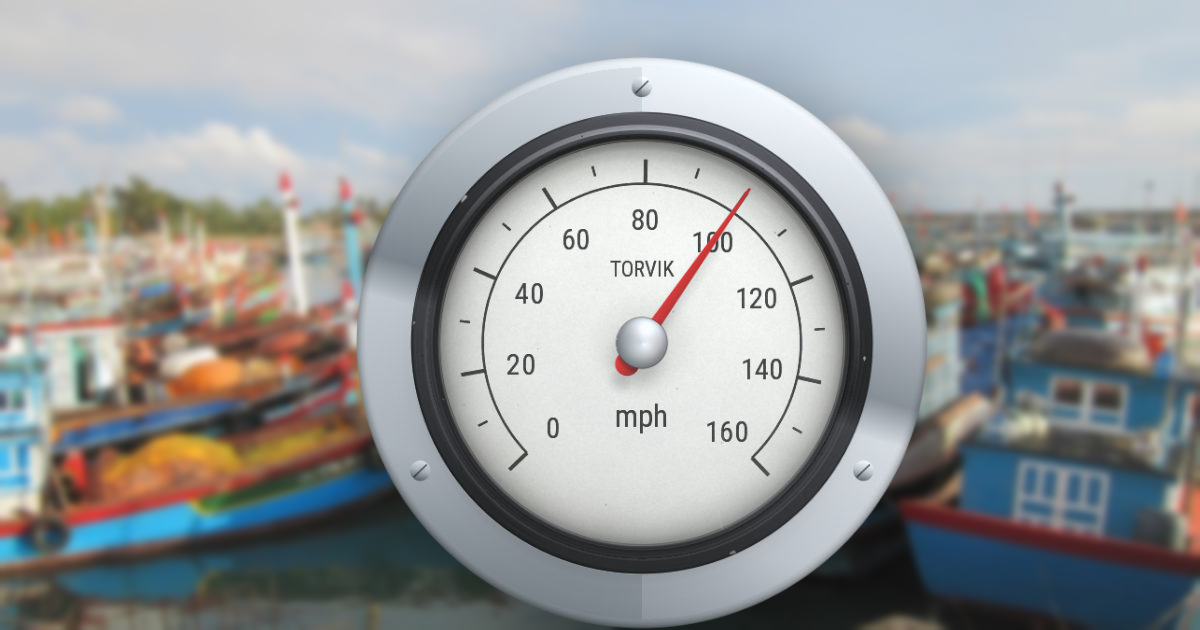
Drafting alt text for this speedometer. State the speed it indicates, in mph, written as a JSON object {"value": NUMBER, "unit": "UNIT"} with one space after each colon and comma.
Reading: {"value": 100, "unit": "mph"}
